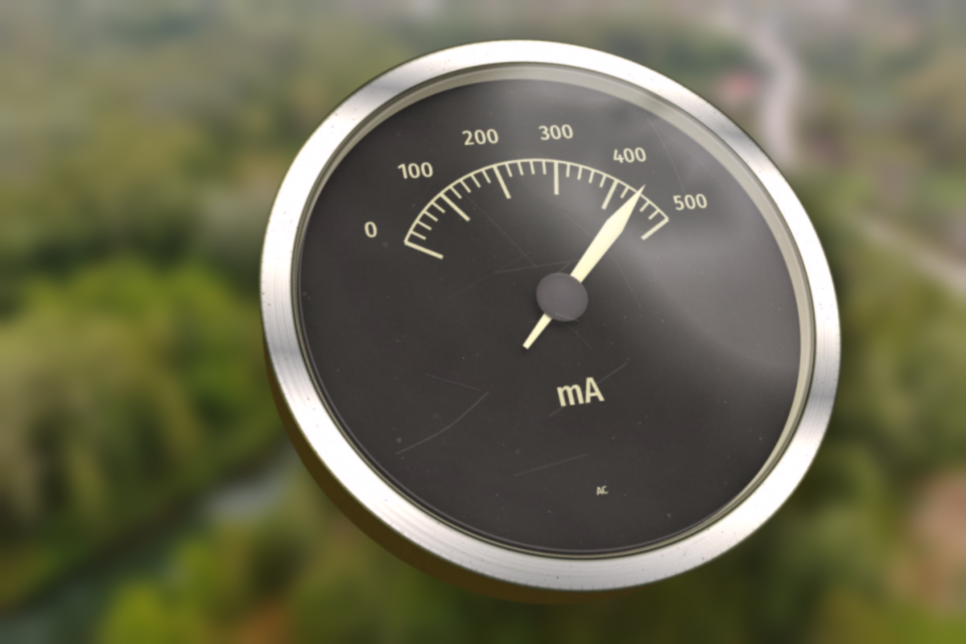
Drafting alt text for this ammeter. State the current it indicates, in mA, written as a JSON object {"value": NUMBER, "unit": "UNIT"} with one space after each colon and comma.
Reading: {"value": 440, "unit": "mA"}
